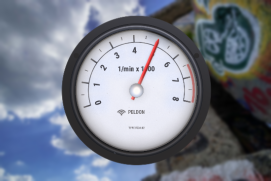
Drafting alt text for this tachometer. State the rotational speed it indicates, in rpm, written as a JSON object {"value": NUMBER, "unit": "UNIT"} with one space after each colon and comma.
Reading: {"value": 5000, "unit": "rpm"}
